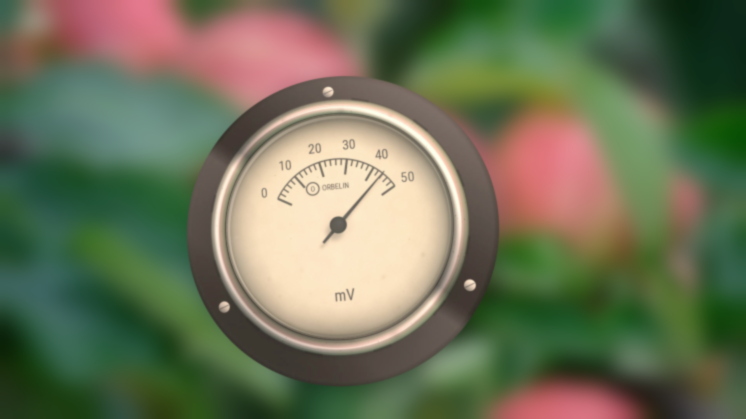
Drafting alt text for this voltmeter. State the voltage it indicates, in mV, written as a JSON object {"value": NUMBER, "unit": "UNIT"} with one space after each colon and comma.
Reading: {"value": 44, "unit": "mV"}
